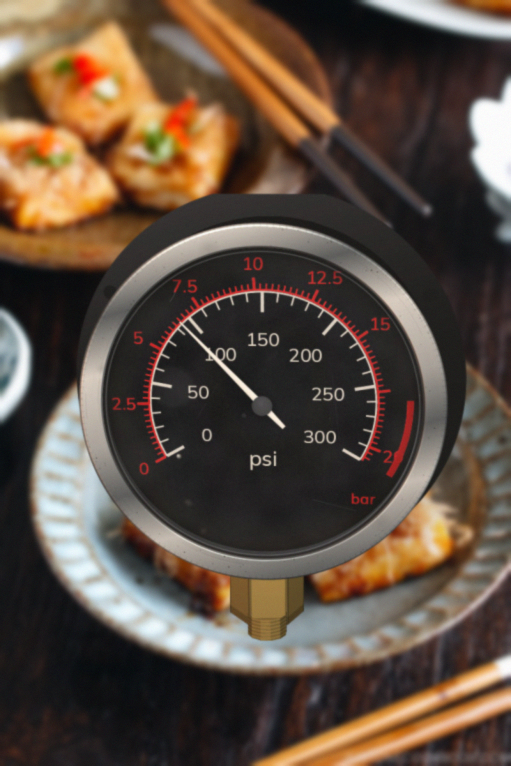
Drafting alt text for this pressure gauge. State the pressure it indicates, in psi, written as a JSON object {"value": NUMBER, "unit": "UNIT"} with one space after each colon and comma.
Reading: {"value": 95, "unit": "psi"}
